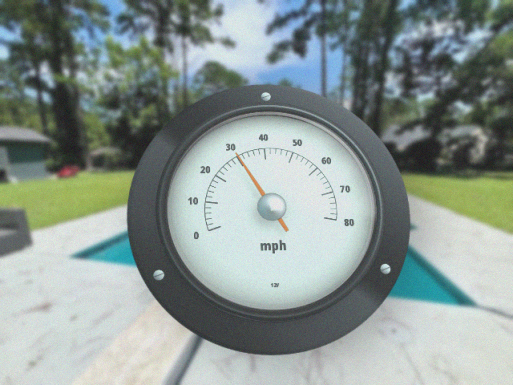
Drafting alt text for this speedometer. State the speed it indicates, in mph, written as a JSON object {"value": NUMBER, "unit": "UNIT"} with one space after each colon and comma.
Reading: {"value": 30, "unit": "mph"}
